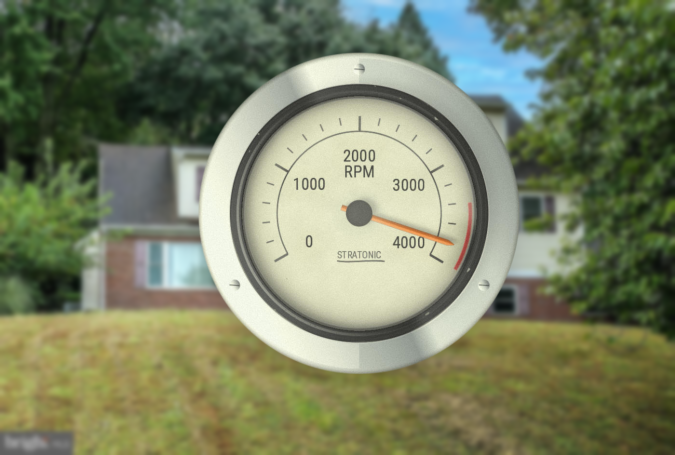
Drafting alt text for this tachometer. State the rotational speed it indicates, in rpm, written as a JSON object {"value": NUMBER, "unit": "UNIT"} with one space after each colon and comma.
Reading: {"value": 3800, "unit": "rpm"}
